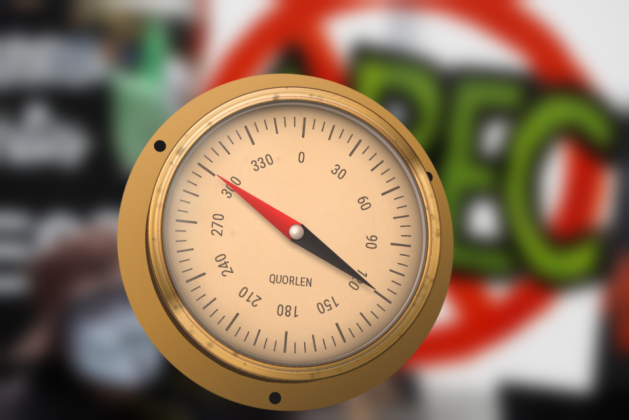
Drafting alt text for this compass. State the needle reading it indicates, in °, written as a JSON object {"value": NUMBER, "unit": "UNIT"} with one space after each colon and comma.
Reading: {"value": 300, "unit": "°"}
